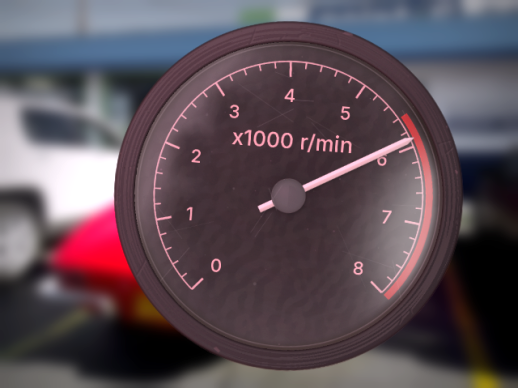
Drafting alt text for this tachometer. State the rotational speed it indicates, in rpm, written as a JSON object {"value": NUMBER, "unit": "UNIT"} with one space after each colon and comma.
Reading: {"value": 5900, "unit": "rpm"}
